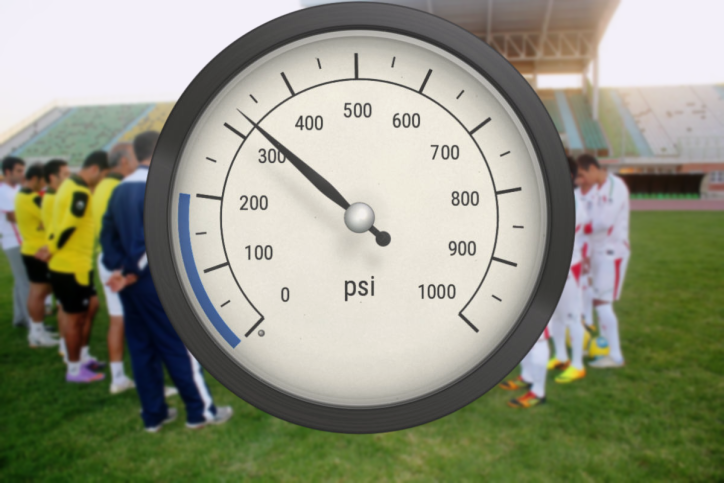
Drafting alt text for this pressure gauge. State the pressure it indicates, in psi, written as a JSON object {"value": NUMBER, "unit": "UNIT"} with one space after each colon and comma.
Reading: {"value": 325, "unit": "psi"}
